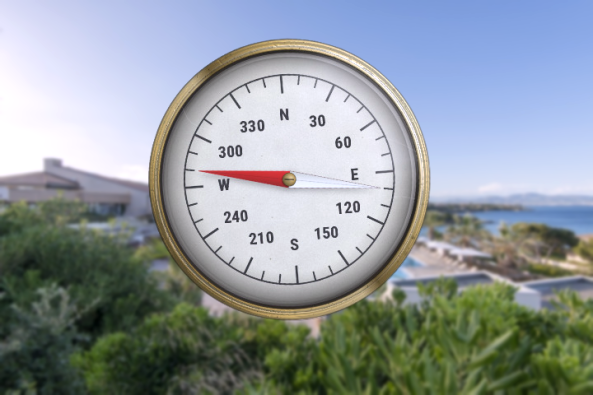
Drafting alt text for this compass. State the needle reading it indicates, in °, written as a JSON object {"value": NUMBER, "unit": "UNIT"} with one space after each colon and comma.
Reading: {"value": 280, "unit": "°"}
